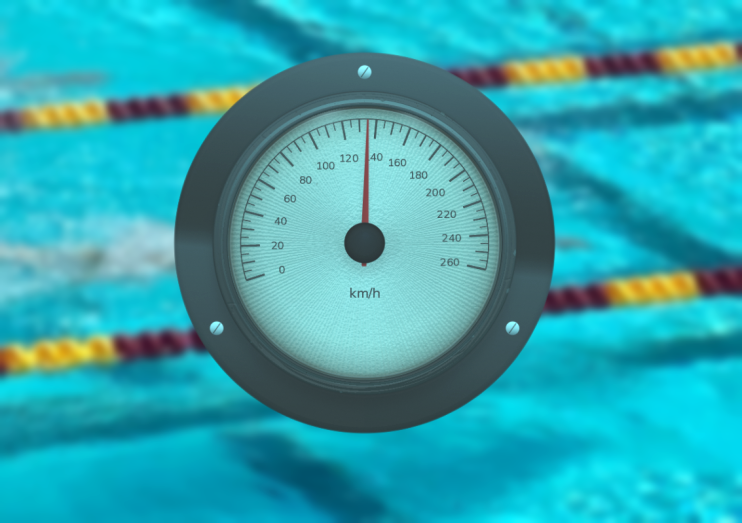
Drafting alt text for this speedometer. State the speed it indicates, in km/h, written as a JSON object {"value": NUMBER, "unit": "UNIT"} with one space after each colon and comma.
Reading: {"value": 135, "unit": "km/h"}
